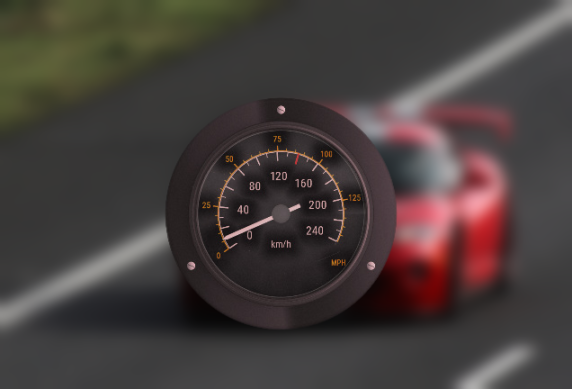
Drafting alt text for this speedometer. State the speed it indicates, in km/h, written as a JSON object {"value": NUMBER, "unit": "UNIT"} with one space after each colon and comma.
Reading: {"value": 10, "unit": "km/h"}
